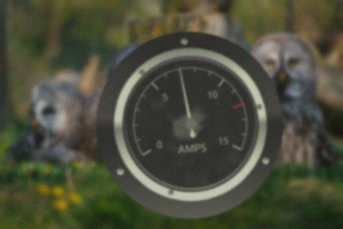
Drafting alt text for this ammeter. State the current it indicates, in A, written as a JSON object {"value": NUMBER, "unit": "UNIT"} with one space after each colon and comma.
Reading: {"value": 7, "unit": "A"}
